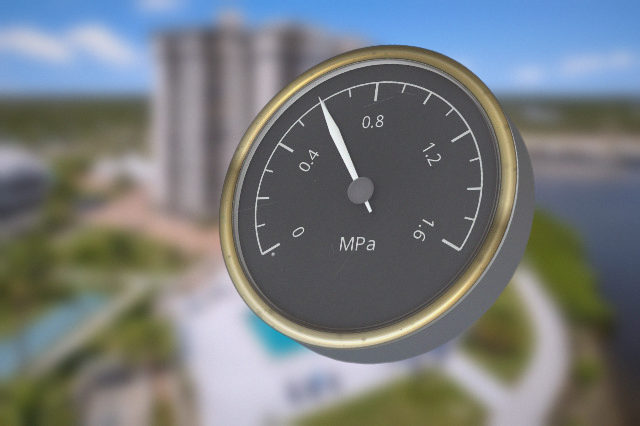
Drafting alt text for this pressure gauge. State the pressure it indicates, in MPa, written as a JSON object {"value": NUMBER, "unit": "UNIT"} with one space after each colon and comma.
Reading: {"value": 0.6, "unit": "MPa"}
